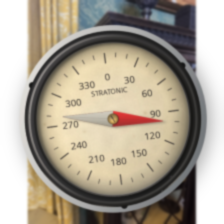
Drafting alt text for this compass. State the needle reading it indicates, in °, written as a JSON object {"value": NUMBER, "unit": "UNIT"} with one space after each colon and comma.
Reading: {"value": 100, "unit": "°"}
